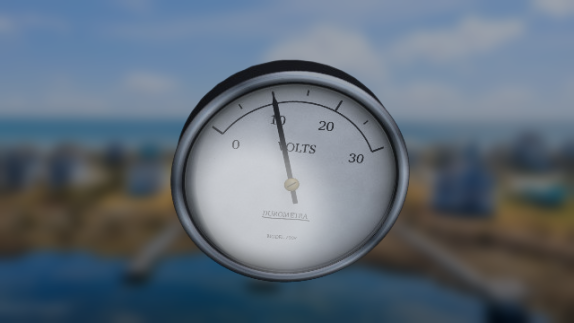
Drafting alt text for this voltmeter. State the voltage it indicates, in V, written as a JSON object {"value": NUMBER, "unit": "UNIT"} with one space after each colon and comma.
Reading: {"value": 10, "unit": "V"}
